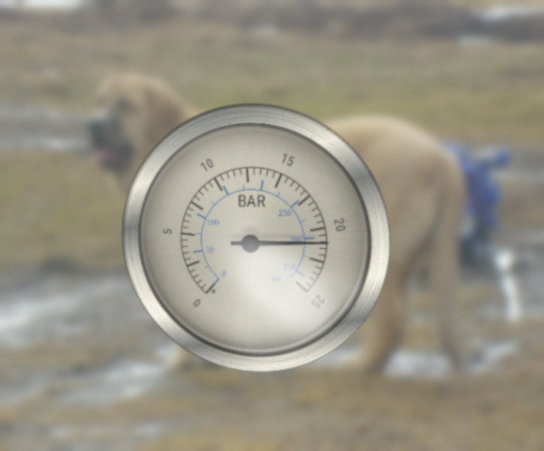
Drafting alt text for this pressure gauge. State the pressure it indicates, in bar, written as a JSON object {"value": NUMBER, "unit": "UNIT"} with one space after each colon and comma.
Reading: {"value": 21, "unit": "bar"}
